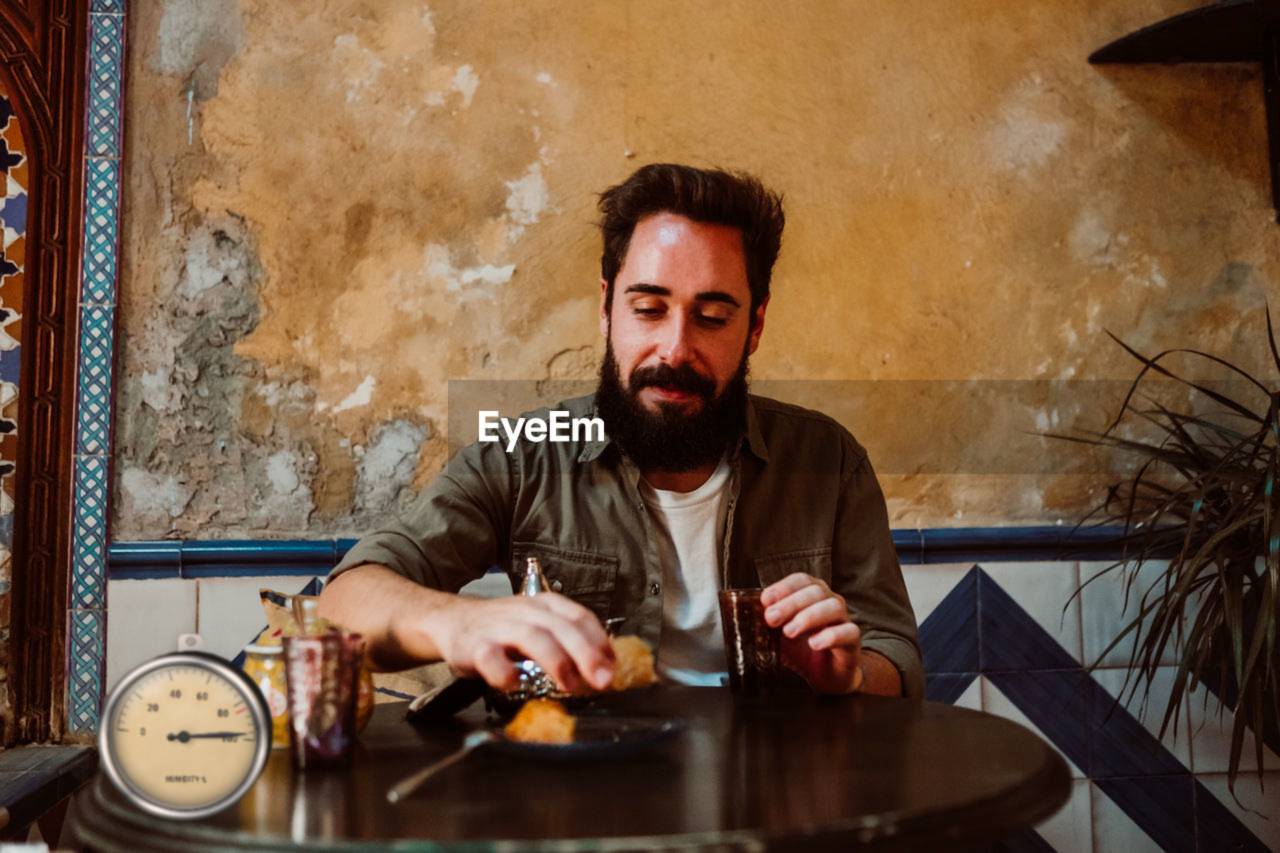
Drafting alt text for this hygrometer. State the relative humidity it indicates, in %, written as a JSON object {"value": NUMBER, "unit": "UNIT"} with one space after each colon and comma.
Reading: {"value": 96, "unit": "%"}
